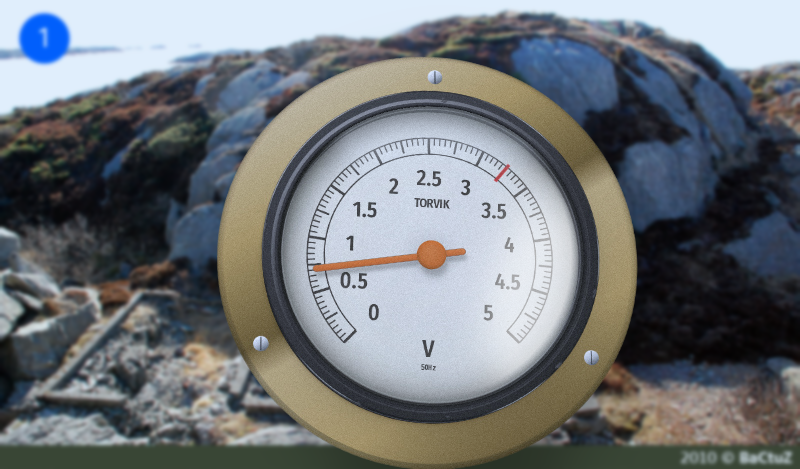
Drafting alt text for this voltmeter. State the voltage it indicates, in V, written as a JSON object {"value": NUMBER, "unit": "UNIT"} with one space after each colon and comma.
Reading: {"value": 0.7, "unit": "V"}
